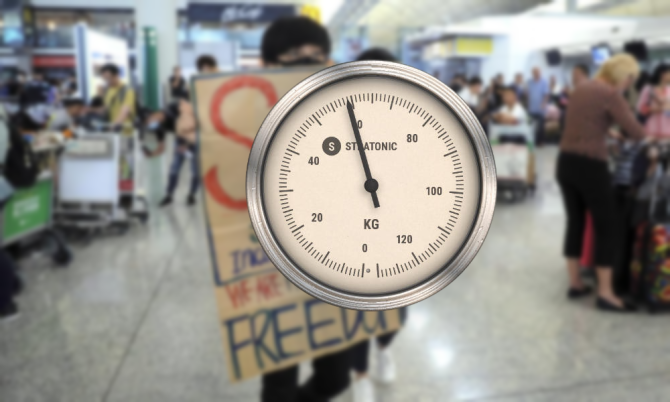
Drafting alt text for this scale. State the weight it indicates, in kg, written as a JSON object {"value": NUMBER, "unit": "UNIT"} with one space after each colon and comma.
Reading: {"value": 59, "unit": "kg"}
